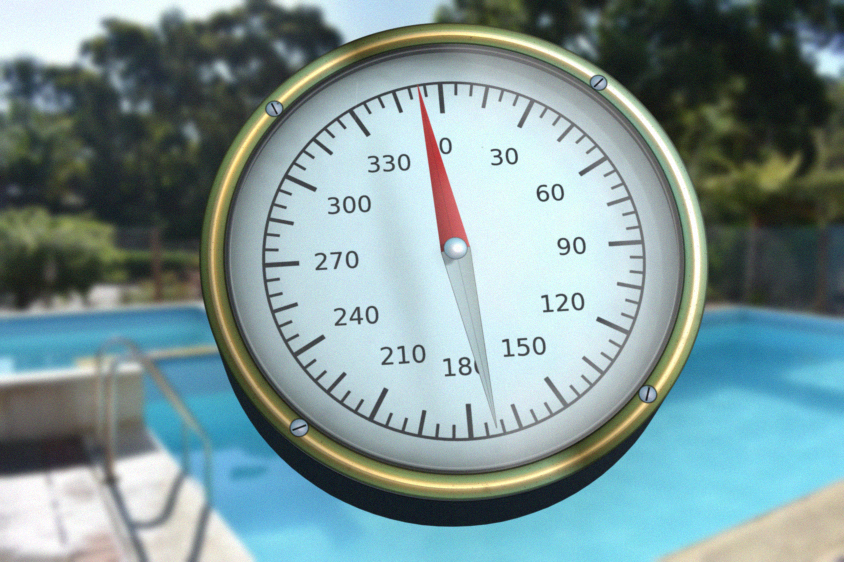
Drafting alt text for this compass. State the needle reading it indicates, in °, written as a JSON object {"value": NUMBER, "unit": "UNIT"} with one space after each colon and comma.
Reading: {"value": 352.5, "unit": "°"}
